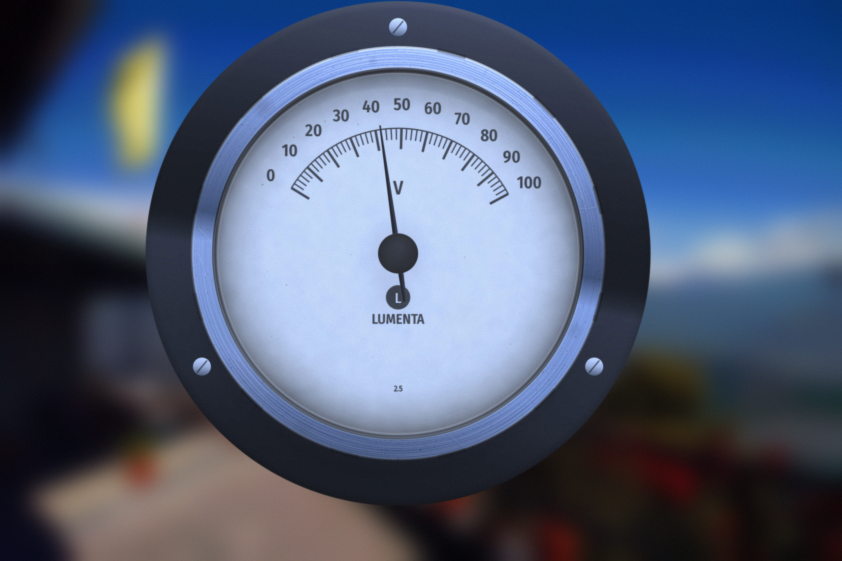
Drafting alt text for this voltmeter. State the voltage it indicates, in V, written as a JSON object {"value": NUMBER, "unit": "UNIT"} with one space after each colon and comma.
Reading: {"value": 42, "unit": "V"}
